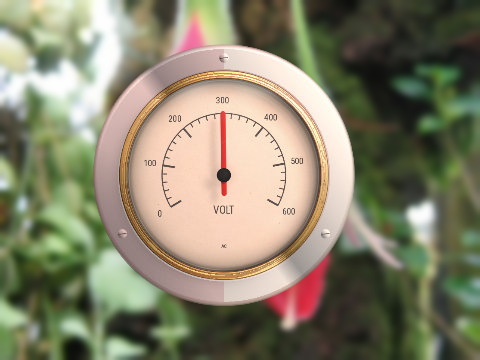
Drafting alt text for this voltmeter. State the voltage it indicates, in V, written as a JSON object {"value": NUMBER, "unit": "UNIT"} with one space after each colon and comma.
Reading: {"value": 300, "unit": "V"}
